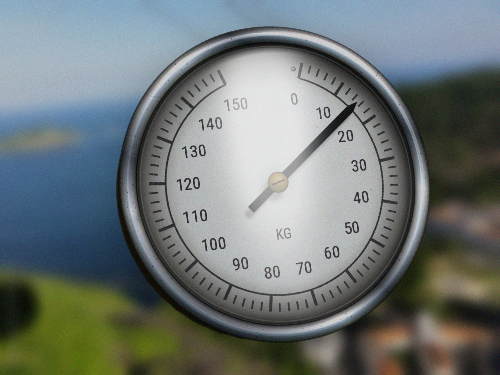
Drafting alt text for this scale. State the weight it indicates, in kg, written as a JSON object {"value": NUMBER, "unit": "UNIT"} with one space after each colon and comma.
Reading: {"value": 15, "unit": "kg"}
